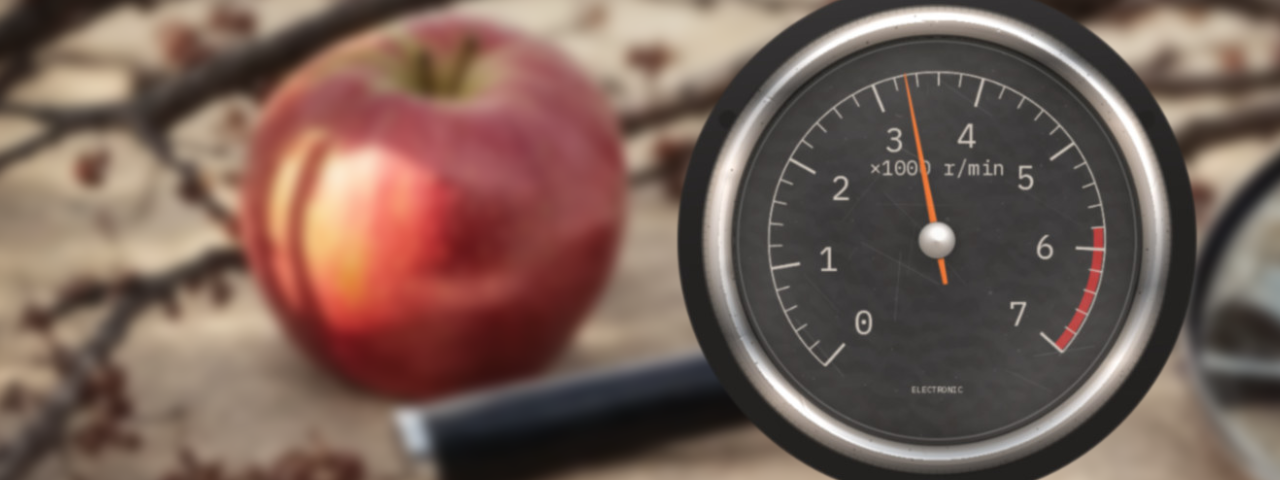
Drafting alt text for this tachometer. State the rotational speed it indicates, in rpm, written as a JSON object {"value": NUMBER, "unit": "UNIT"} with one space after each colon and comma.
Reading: {"value": 3300, "unit": "rpm"}
